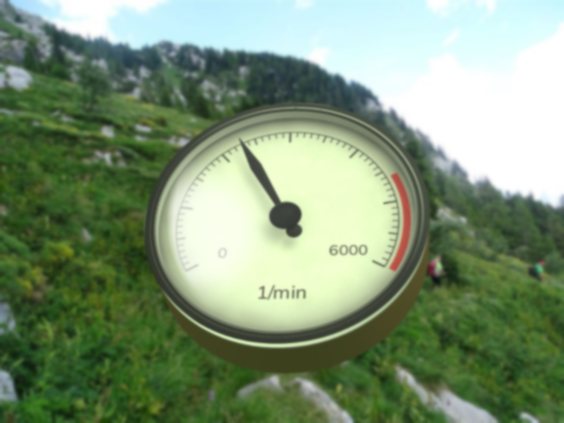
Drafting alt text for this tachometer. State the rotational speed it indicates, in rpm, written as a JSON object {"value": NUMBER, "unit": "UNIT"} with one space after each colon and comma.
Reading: {"value": 2300, "unit": "rpm"}
